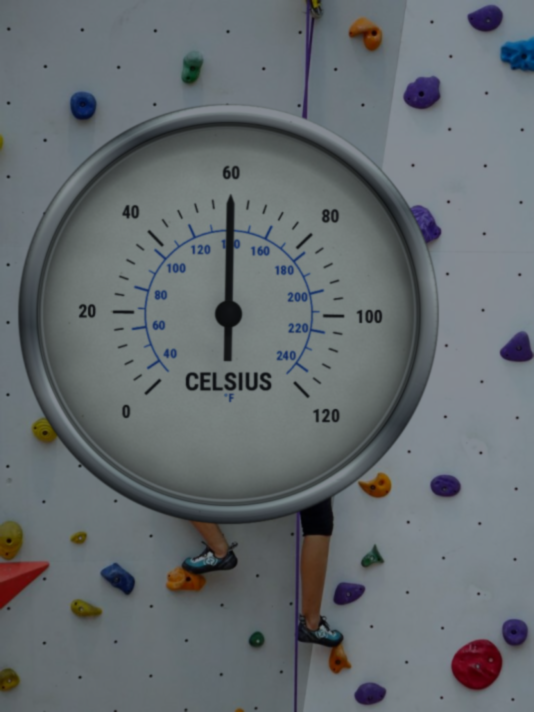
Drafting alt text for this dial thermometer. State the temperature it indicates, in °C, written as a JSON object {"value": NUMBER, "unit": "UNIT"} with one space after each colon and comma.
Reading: {"value": 60, "unit": "°C"}
